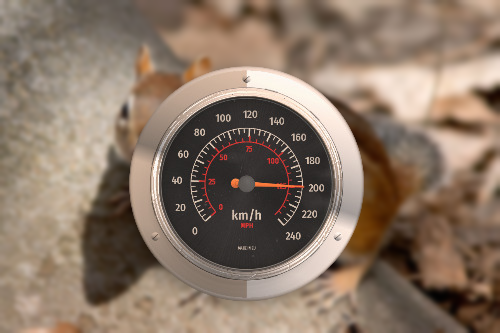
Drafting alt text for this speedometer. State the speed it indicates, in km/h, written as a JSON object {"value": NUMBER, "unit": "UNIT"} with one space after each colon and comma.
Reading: {"value": 200, "unit": "km/h"}
